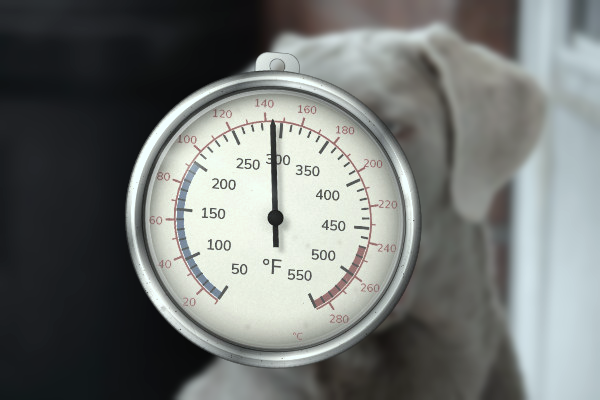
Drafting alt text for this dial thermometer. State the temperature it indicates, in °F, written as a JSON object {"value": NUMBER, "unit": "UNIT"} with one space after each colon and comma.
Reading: {"value": 290, "unit": "°F"}
